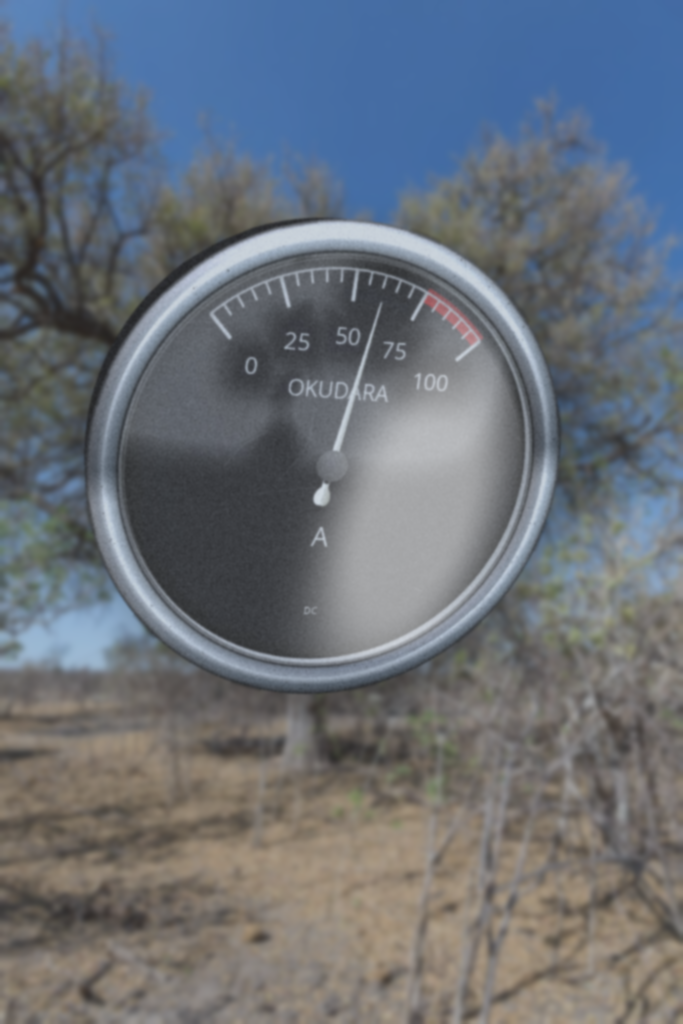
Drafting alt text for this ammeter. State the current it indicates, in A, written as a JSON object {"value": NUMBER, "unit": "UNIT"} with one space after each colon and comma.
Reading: {"value": 60, "unit": "A"}
